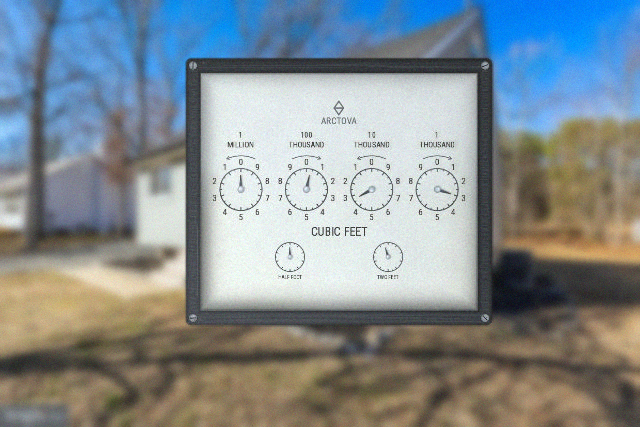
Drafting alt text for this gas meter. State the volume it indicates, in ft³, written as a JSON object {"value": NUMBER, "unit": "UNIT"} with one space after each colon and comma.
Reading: {"value": 3300, "unit": "ft³"}
